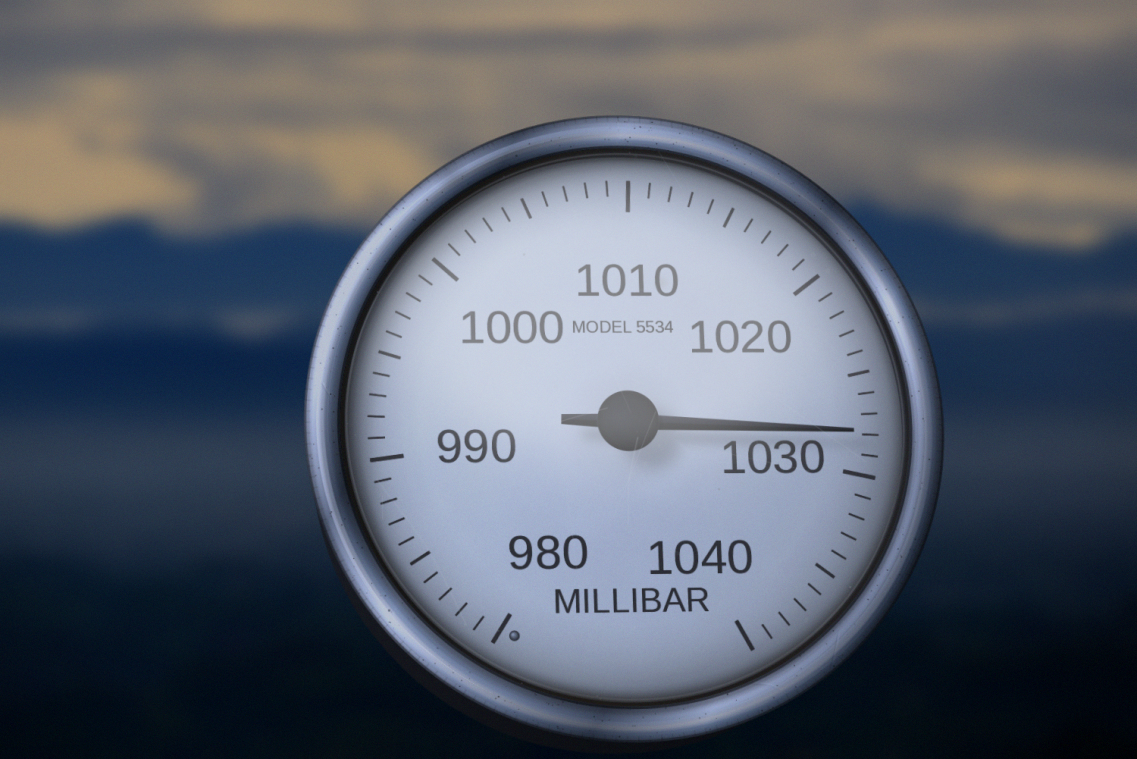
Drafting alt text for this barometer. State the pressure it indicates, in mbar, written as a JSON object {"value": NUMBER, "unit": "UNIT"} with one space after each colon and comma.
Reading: {"value": 1028, "unit": "mbar"}
